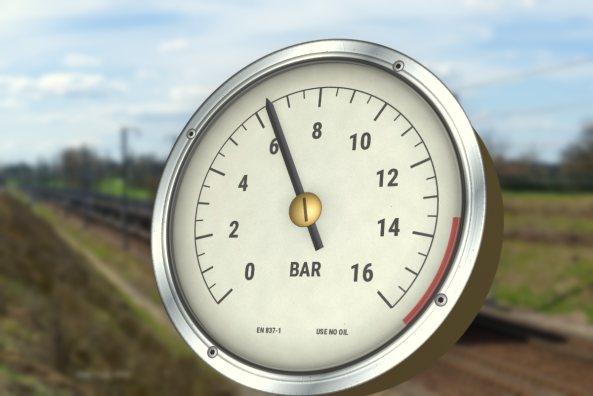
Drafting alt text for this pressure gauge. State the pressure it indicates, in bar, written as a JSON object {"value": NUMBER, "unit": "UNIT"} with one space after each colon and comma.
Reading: {"value": 6.5, "unit": "bar"}
